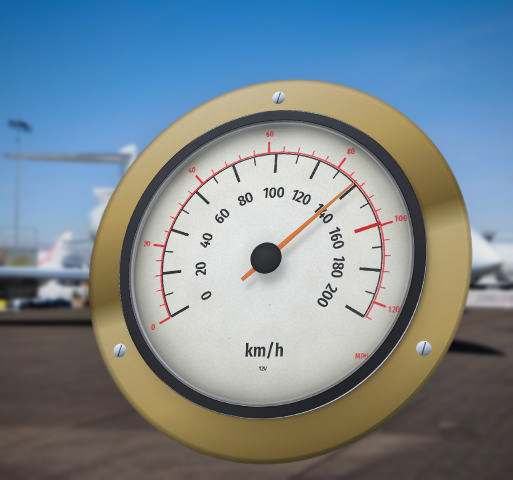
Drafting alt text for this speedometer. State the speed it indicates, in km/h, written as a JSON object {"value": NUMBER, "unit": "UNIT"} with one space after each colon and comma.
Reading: {"value": 140, "unit": "km/h"}
